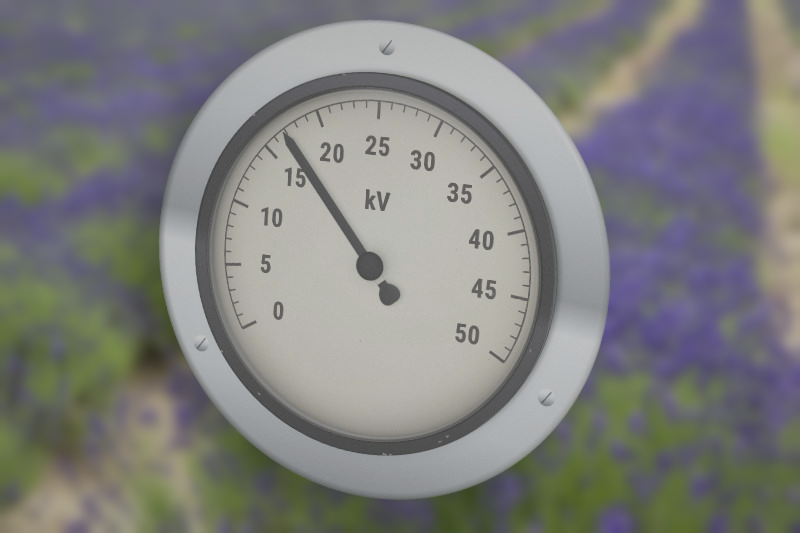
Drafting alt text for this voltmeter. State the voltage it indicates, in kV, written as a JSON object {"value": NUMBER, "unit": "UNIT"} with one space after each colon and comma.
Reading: {"value": 17, "unit": "kV"}
